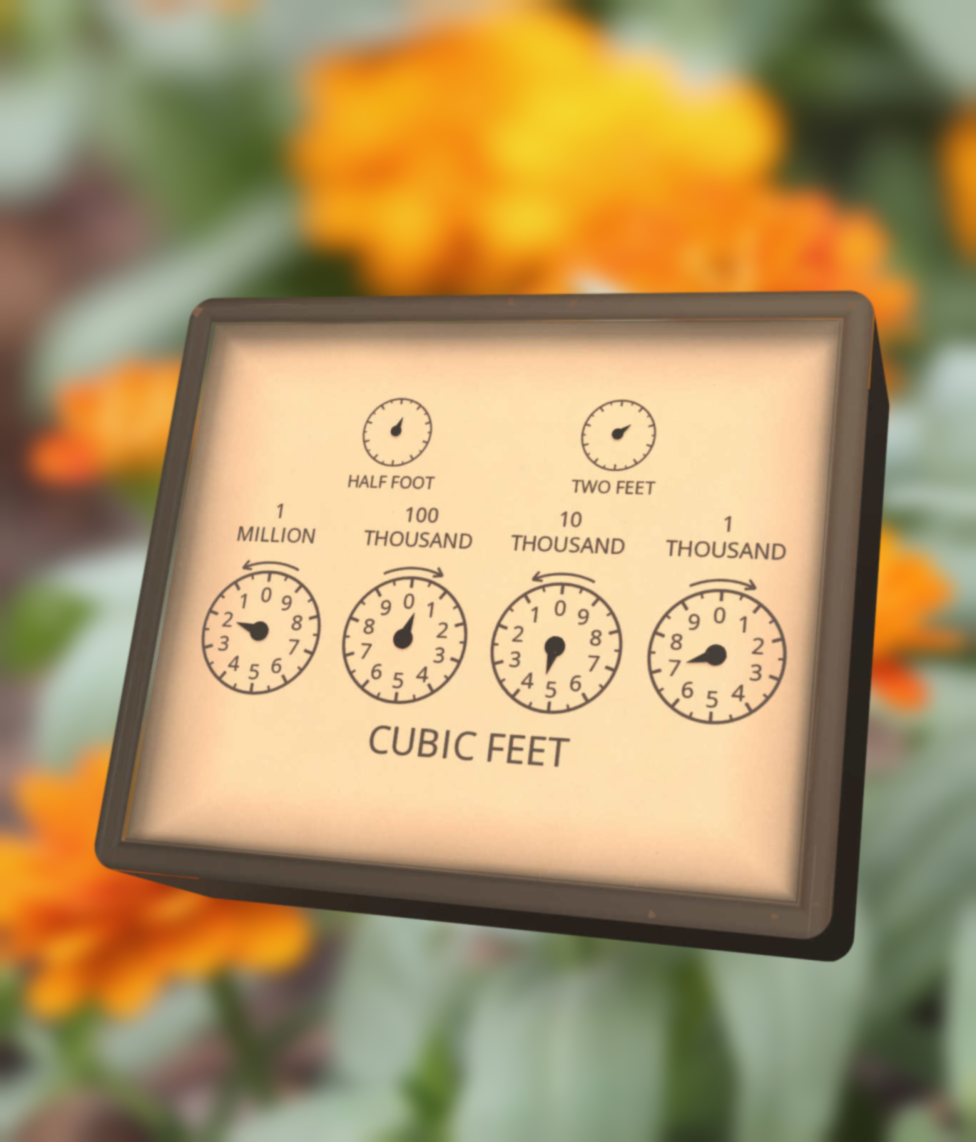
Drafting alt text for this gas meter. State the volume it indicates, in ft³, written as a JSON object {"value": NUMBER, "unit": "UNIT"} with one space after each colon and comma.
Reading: {"value": 204700, "unit": "ft³"}
